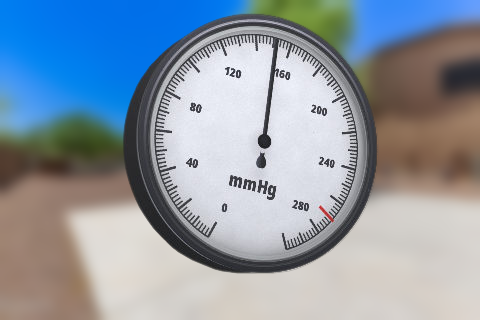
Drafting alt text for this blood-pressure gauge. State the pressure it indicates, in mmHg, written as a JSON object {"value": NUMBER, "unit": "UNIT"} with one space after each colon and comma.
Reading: {"value": 150, "unit": "mmHg"}
